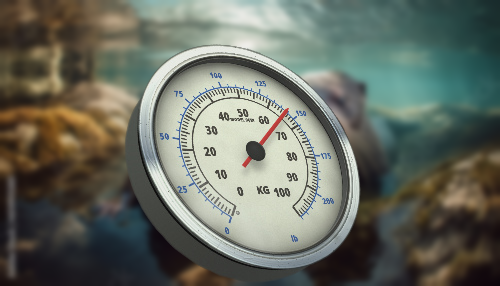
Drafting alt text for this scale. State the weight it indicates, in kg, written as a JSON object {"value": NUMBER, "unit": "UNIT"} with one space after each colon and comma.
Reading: {"value": 65, "unit": "kg"}
